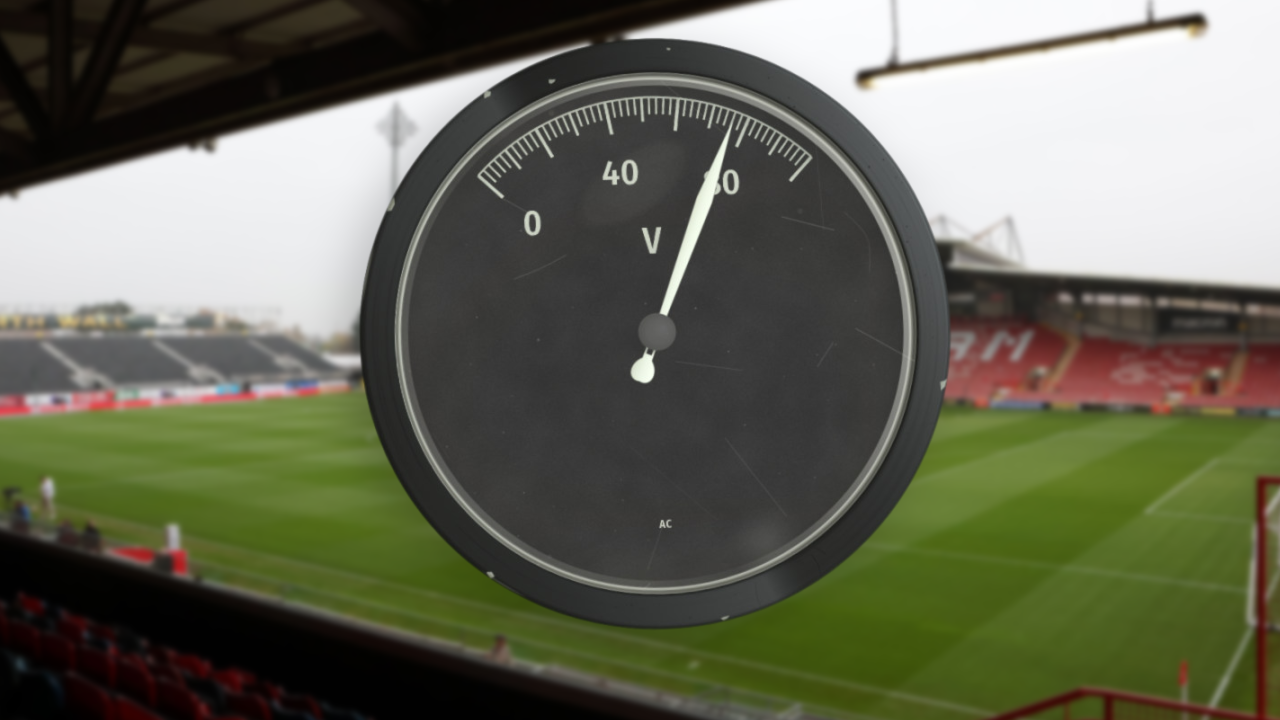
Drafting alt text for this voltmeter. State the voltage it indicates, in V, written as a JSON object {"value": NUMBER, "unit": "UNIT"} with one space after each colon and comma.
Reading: {"value": 76, "unit": "V"}
